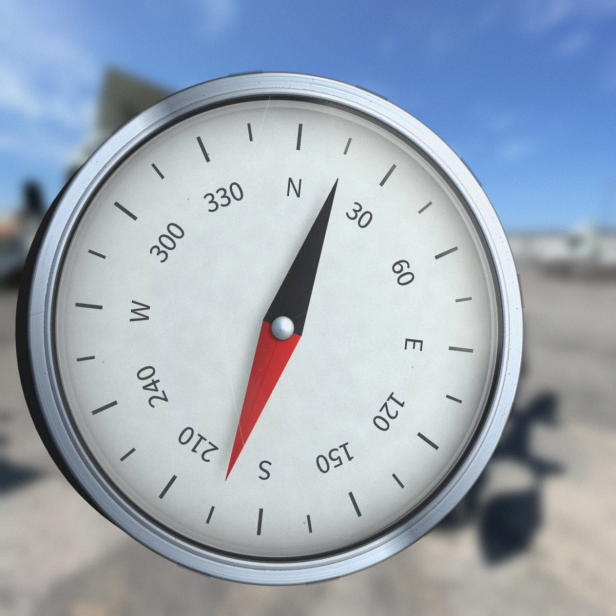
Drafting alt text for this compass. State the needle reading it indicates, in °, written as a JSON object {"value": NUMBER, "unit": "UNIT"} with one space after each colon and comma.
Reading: {"value": 195, "unit": "°"}
